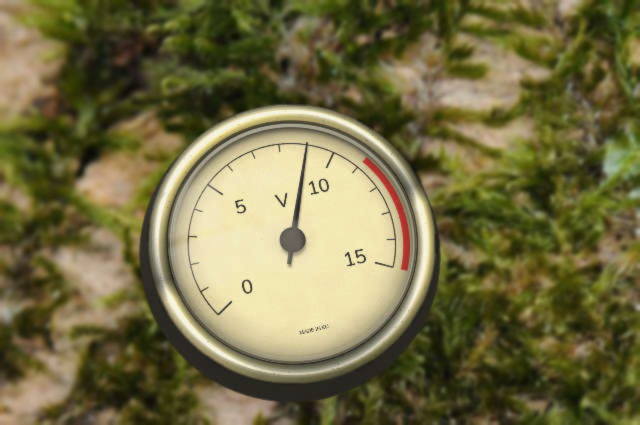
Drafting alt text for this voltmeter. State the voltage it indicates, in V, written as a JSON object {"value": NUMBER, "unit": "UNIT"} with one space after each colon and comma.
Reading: {"value": 9, "unit": "V"}
